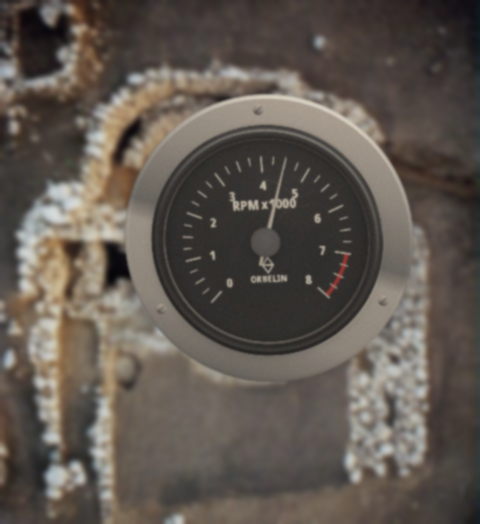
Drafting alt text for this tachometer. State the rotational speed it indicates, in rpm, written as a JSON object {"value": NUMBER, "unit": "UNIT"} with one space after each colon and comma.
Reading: {"value": 4500, "unit": "rpm"}
